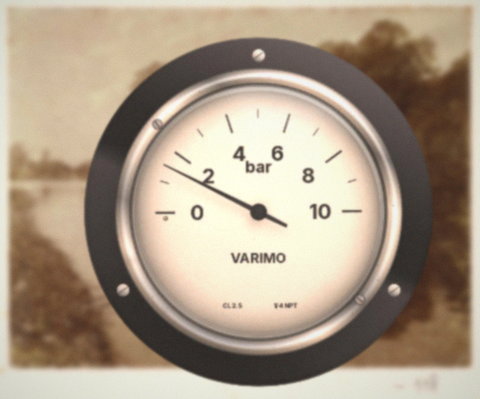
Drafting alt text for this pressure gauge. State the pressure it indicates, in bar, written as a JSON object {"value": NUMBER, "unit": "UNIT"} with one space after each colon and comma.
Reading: {"value": 1.5, "unit": "bar"}
